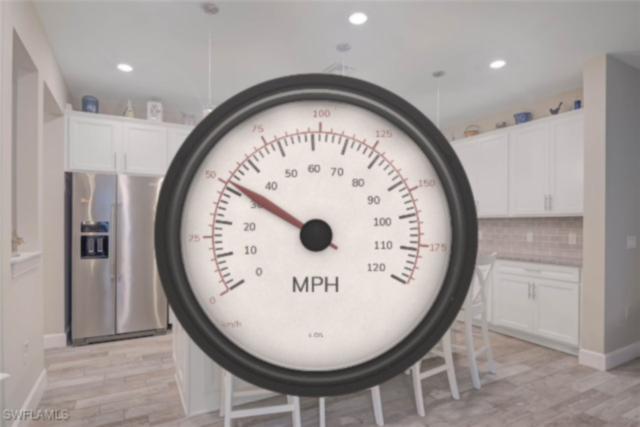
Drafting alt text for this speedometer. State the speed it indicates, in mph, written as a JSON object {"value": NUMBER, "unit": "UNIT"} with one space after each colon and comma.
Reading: {"value": 32, "unit": "mph"}
